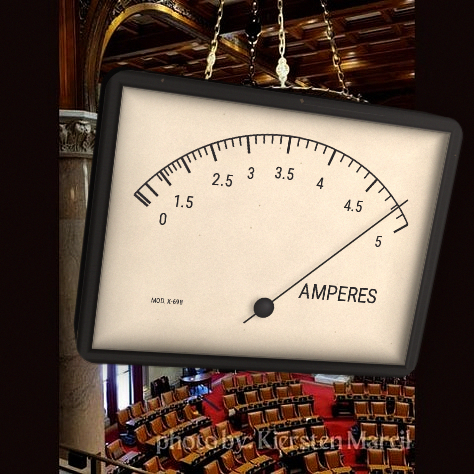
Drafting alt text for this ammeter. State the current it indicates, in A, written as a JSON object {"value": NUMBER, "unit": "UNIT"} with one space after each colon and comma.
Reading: {"value": 4.8, "unit": "A"}
